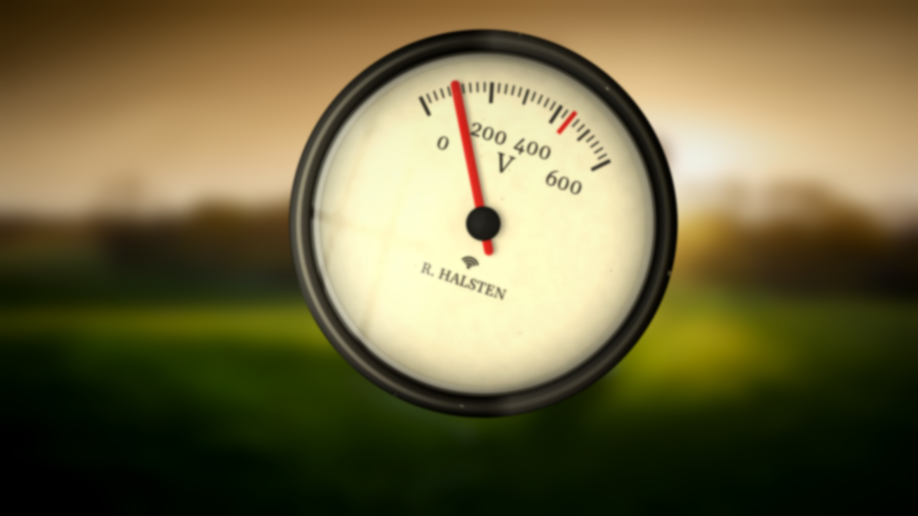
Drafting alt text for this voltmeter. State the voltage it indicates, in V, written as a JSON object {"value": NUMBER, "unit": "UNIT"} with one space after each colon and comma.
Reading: {"value": 100, "unit": "V"}
